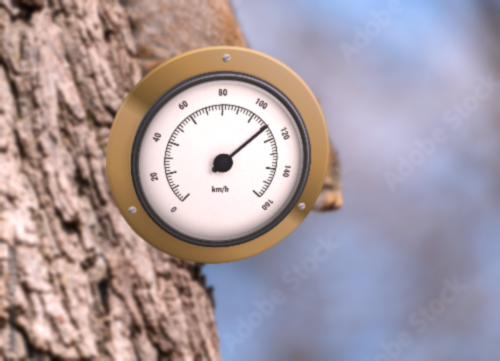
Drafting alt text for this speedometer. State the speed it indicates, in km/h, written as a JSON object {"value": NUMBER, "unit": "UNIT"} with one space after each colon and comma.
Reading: {"value": 110, "unit": "km/h"}
